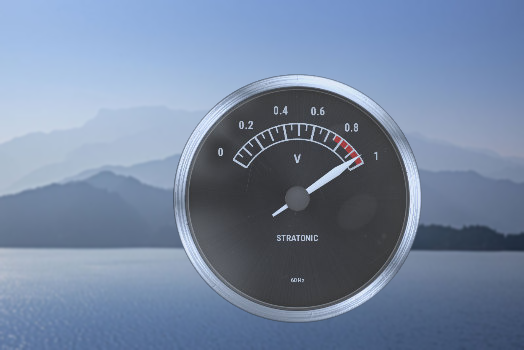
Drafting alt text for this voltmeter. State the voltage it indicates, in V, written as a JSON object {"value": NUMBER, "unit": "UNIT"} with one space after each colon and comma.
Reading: {"value": 0.95, "unit": "V"}
